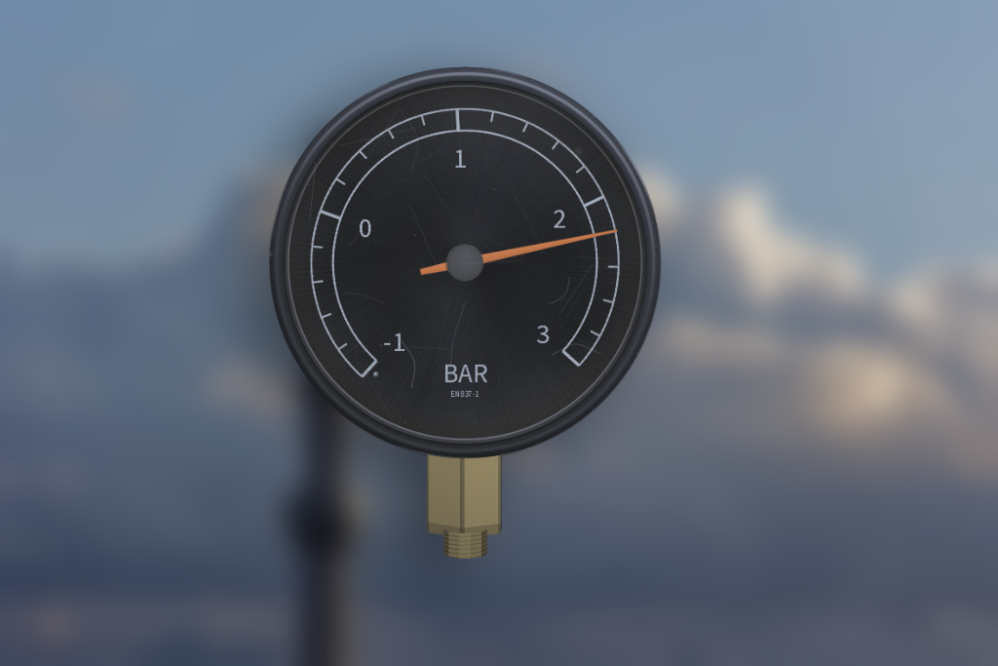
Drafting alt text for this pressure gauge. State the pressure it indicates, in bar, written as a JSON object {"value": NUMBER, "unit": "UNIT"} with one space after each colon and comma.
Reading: {"value": 2.2, "unit": "bar"}
